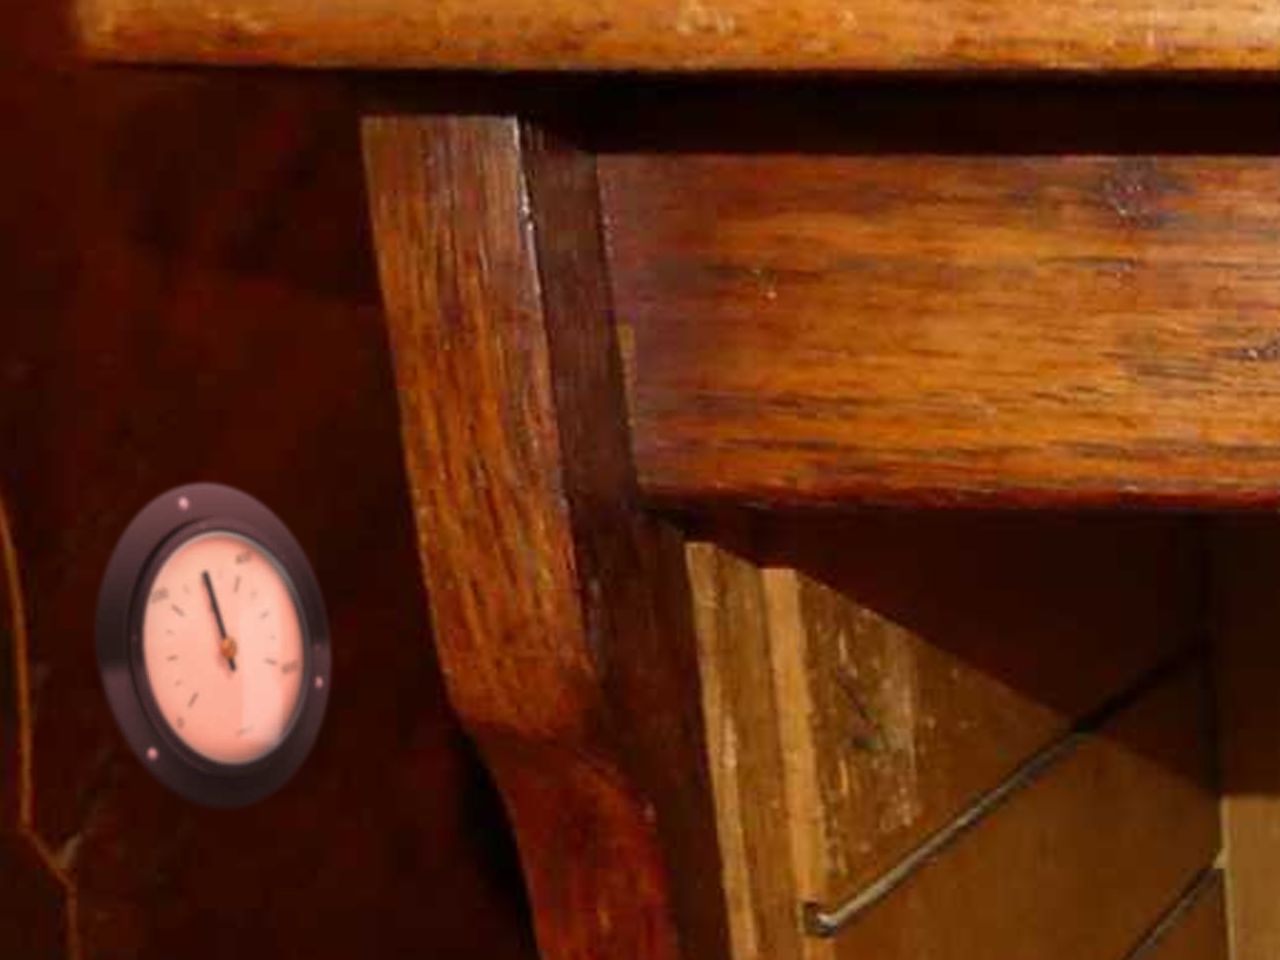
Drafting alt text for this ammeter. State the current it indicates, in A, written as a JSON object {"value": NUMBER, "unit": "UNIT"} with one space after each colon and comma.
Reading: {"value": 300, "unit": "A"}
